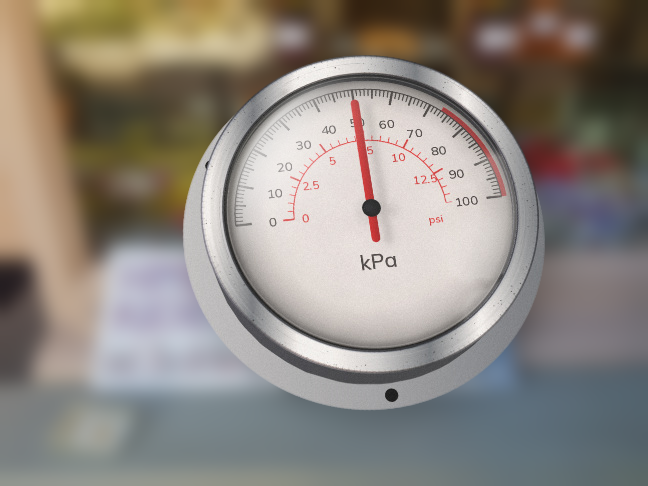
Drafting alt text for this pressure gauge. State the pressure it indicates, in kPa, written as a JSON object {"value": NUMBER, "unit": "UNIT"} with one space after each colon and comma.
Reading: {"value": 50, "unit": "kPa"}
